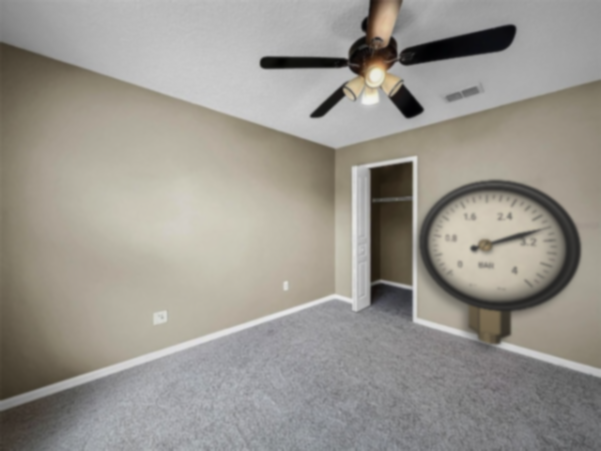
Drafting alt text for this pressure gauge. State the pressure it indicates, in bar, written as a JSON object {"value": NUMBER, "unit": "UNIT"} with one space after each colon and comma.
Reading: {"value": 3, "unit": "bar"}
